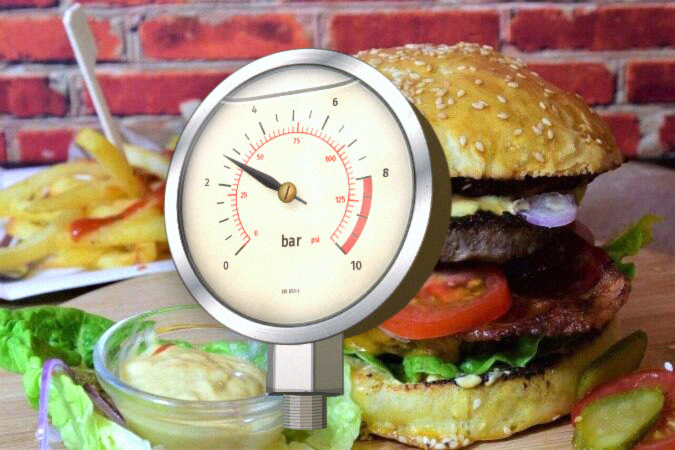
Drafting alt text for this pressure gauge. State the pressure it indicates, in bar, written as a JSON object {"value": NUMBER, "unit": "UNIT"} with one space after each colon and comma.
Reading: {"value": 2.75, "unit": "bar"}
